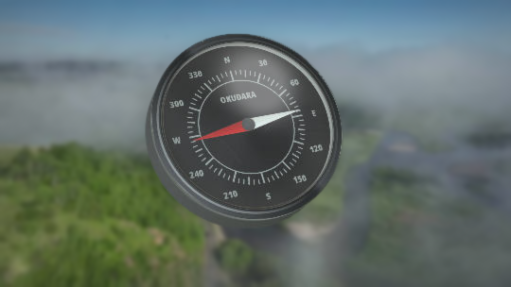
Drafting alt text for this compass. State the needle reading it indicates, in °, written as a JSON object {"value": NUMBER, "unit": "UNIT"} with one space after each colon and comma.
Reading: {"value": 265, "unit": "°"}
